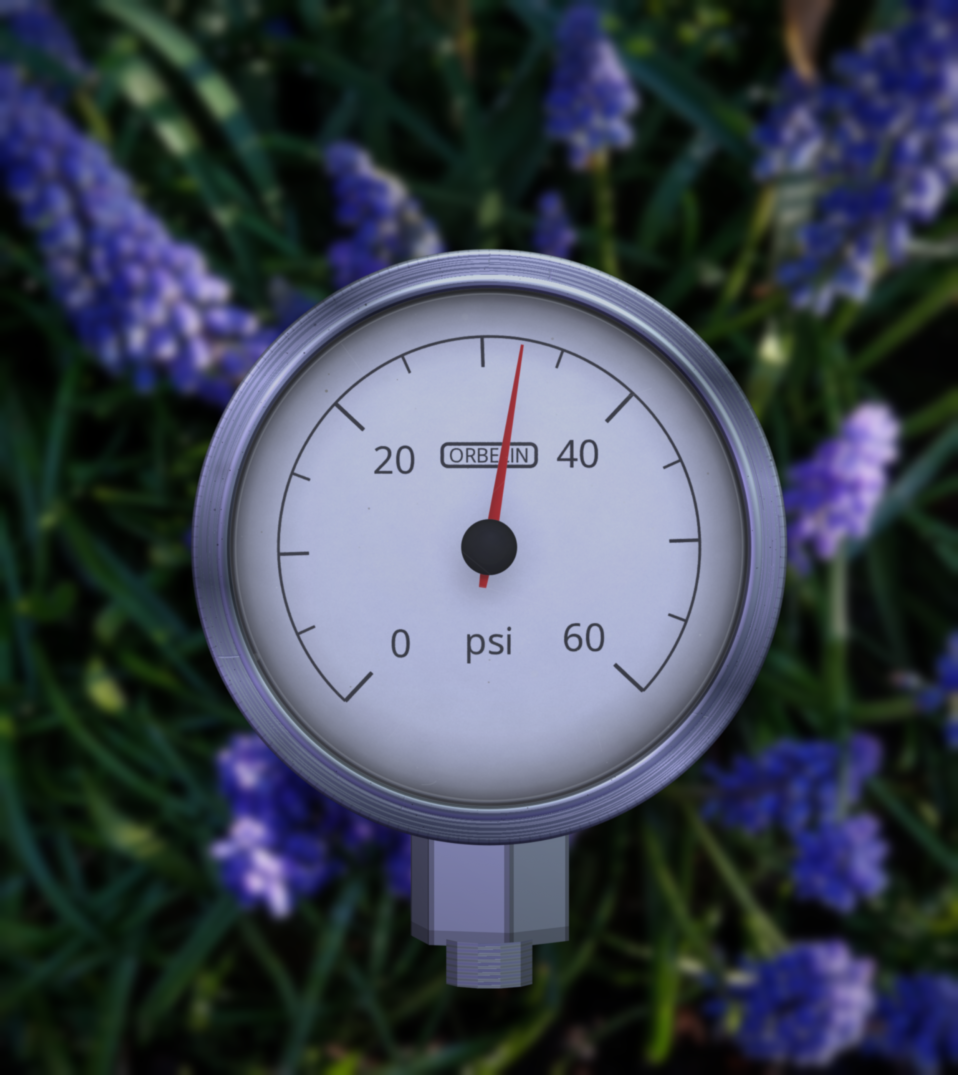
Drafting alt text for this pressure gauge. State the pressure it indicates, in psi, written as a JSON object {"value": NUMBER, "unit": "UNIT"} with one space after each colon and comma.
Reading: {"value": 32.5, "unit": "psi"}
